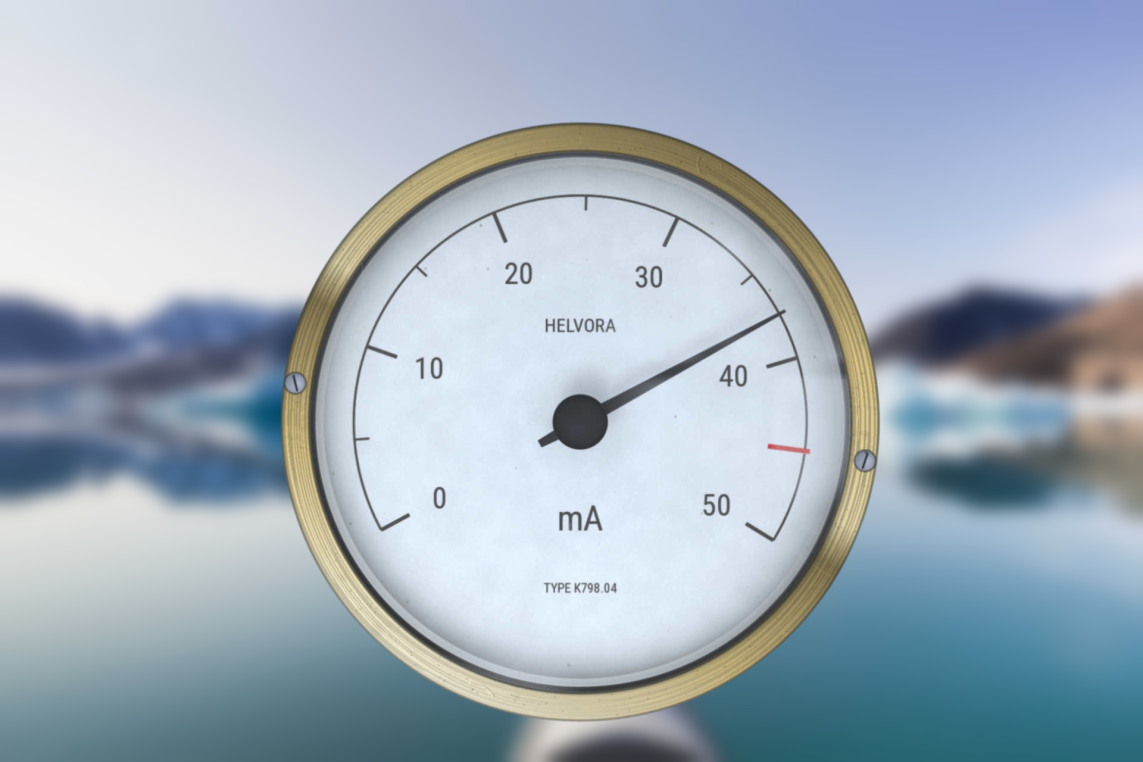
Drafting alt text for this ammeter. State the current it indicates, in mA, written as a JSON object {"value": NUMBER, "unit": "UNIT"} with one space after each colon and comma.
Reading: {"value": 37.5, "unit": "mA"}
